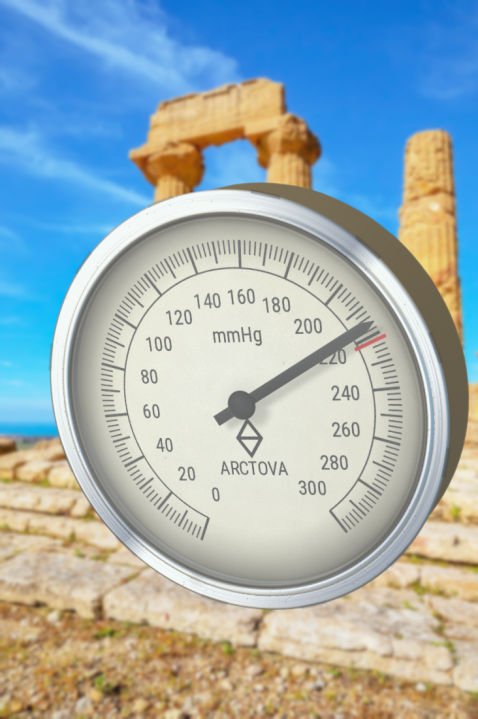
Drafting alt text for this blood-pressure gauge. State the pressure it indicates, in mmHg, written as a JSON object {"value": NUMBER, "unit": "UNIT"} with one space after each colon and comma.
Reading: {"value": 216, "unit": "mmHg"}
